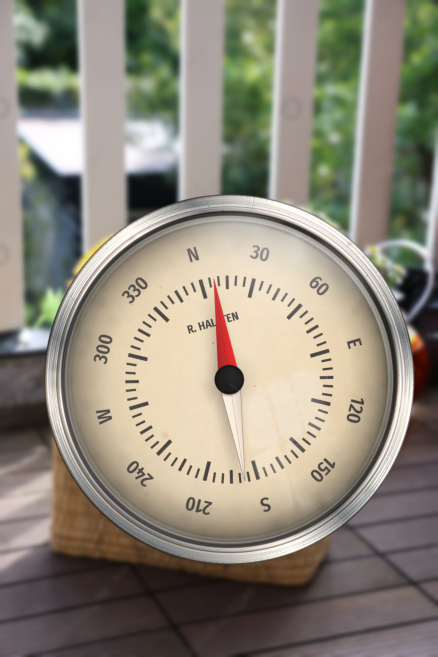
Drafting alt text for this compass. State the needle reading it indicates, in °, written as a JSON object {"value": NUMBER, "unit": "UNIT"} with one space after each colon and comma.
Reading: {"value": 7.5, "unit": "°"}
